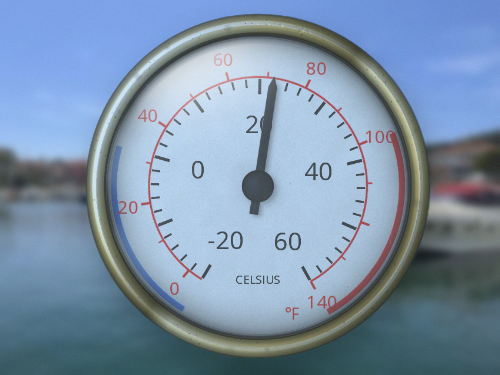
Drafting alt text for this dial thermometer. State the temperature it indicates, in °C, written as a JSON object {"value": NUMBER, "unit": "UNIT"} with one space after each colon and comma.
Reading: {"value": 22, "unit": "°C"}
